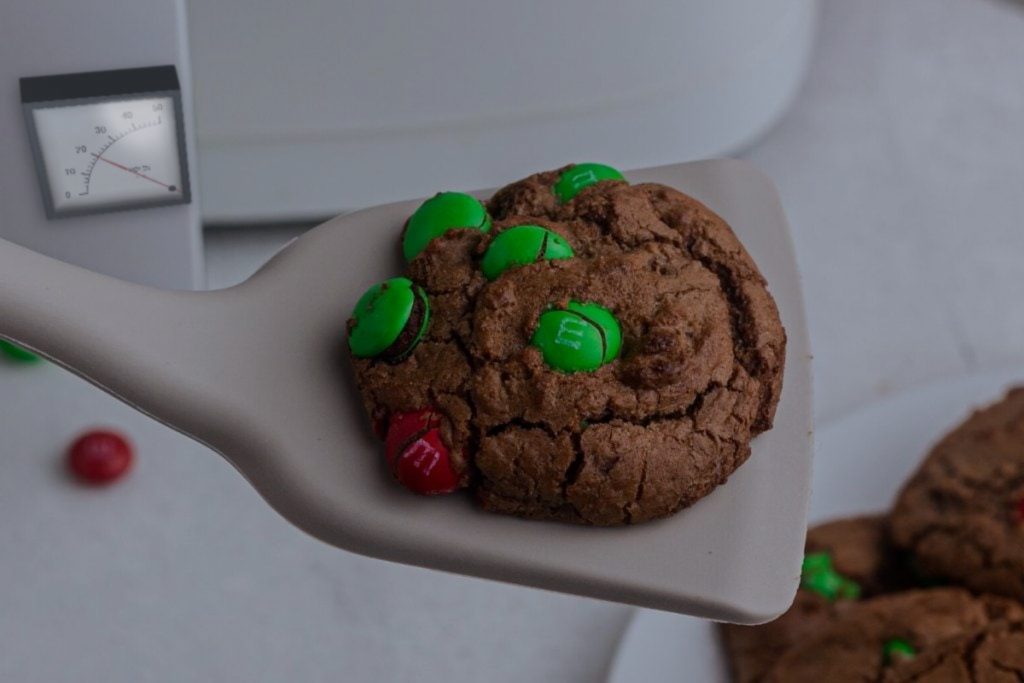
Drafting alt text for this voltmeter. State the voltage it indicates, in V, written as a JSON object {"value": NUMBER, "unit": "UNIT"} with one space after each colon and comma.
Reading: {"value": 20, "unit": "V"}
